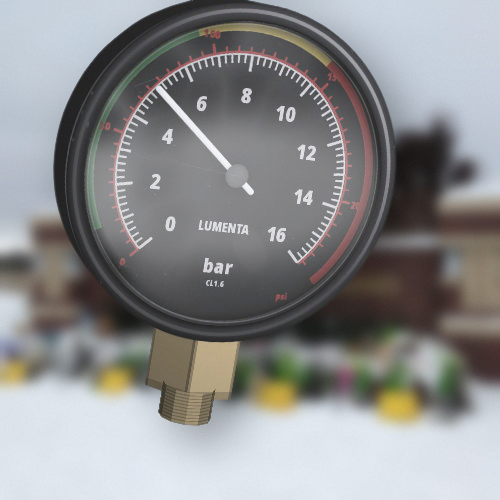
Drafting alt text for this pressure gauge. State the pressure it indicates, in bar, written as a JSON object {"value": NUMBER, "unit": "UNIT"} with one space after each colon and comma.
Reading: {"value": 5, "unit": "bar"}
